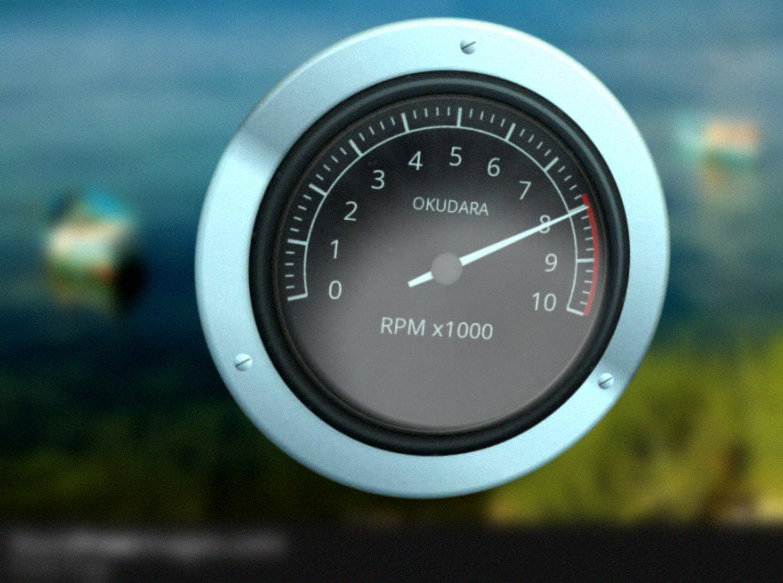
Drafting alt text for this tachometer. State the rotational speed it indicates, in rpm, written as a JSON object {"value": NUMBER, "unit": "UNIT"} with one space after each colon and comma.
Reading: {"value": 8000, "unit": "rpm"}
